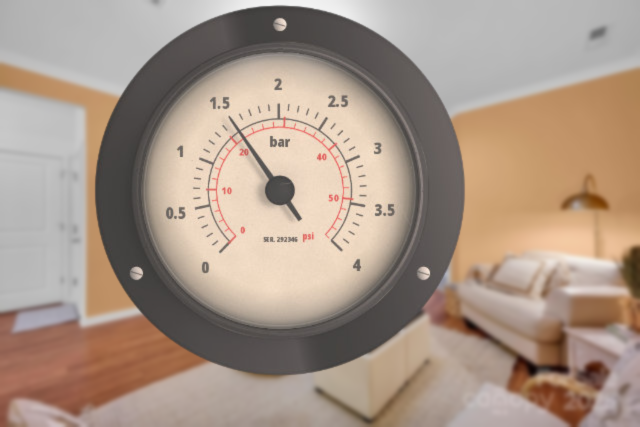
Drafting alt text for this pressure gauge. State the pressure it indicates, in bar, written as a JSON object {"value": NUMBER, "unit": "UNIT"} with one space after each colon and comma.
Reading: {"value": 1.5, "unit": "bar"}
